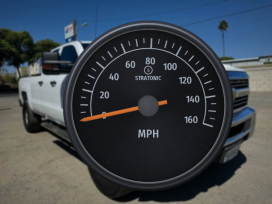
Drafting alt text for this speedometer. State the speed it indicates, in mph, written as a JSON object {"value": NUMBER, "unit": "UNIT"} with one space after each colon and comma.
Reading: {"value": 0, "unit": "mph"}
